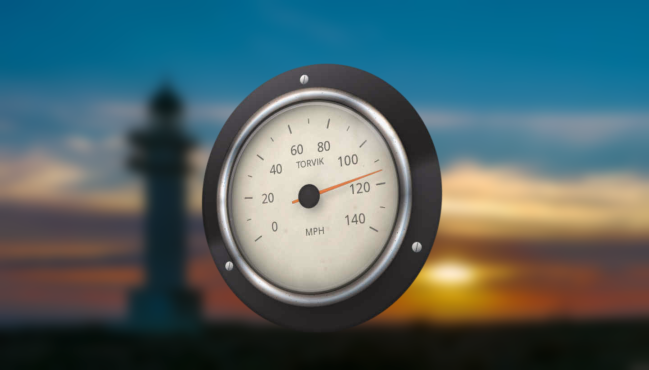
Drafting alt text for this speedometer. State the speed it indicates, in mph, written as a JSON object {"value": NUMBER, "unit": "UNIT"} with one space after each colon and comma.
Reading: {"value": 115, "unit": "mph"}
